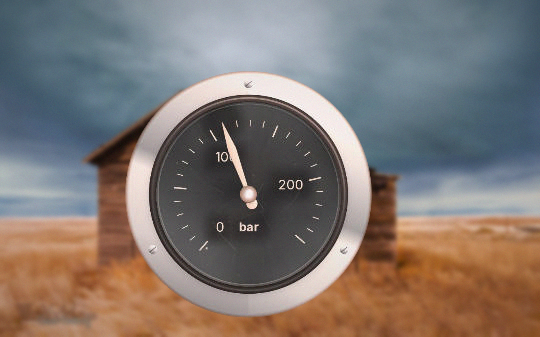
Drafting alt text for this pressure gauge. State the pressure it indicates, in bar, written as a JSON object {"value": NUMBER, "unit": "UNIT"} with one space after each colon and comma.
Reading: {"value": 110, "unit": "bar"}
